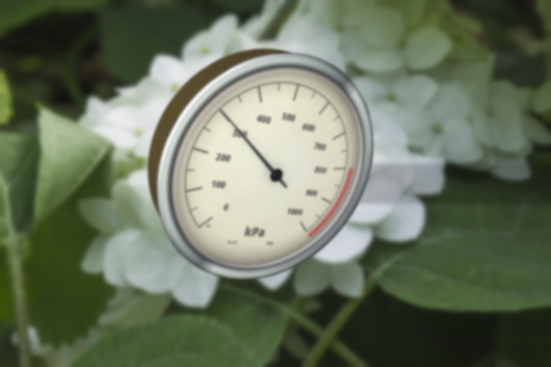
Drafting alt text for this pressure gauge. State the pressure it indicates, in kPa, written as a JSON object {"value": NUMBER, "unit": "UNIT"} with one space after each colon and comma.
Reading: {"value": 300, "unit": "kPa"}
